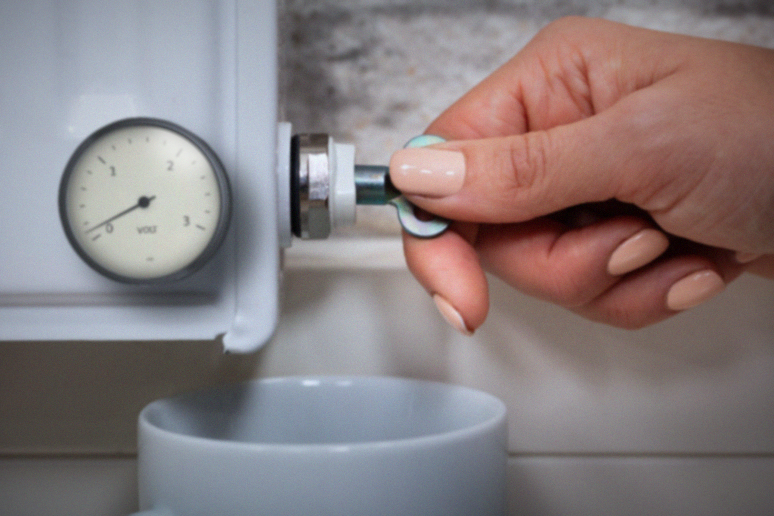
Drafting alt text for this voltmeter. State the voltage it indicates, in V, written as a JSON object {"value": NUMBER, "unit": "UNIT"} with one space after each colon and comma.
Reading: {"value": 0.1, "unit": "V"}
